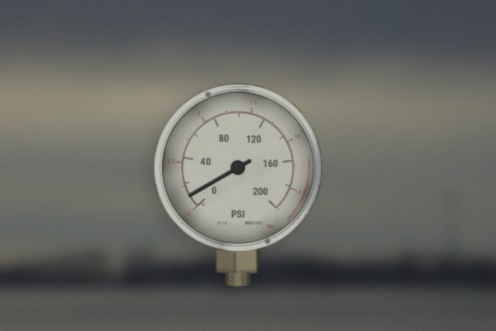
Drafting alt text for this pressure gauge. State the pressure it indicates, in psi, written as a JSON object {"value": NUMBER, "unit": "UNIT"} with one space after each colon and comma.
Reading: {"value": 10, "unit": "psi"}
